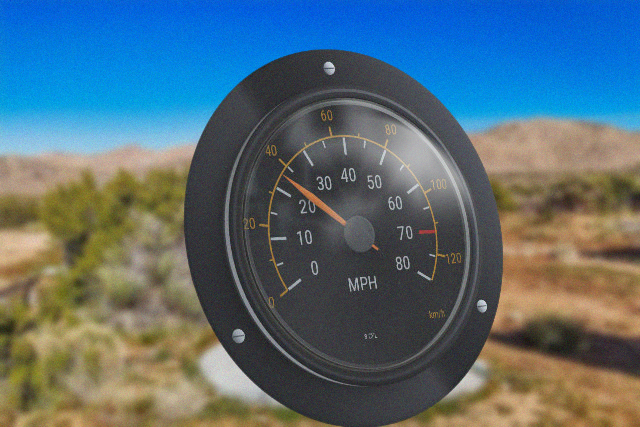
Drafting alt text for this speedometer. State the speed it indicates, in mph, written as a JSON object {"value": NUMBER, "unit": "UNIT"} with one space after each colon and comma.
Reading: {"value": 22.5, "unit": "mph"}
